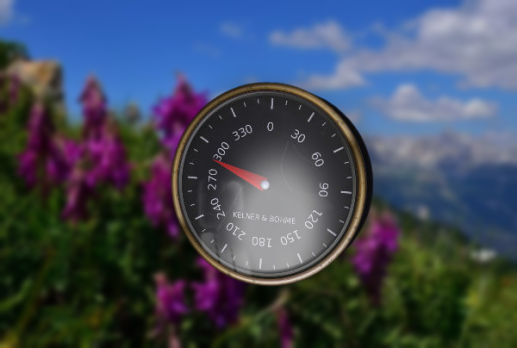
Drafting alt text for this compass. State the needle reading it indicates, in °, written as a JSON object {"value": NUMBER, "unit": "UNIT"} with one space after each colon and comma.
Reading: {"value": 290, "unit": "°"}
